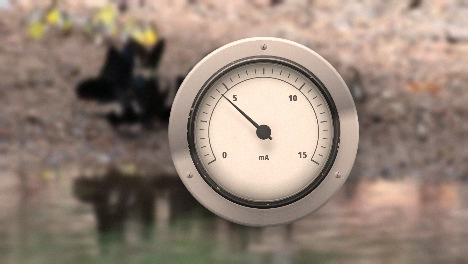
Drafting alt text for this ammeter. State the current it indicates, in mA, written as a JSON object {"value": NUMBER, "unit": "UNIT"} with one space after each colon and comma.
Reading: {"value": 4.5, "unit": "mA"}
